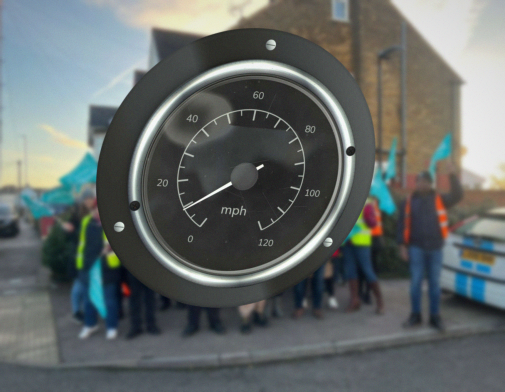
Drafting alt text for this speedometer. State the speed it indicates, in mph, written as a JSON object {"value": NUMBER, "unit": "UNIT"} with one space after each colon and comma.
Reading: {"value": 10, "unit": "mph"}
